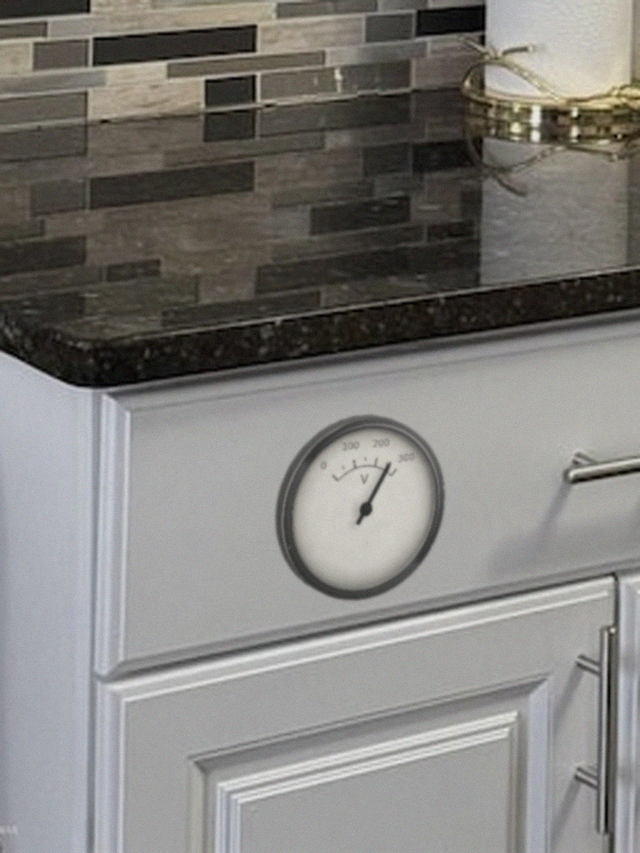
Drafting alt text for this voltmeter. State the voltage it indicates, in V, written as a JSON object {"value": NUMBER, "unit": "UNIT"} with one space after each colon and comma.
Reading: {"value": 250, "unit": "V"}
